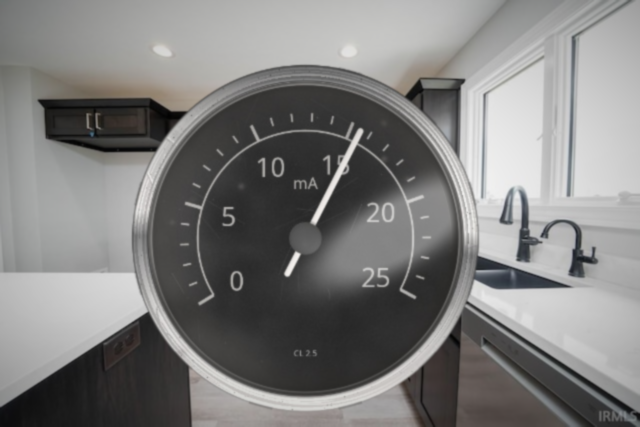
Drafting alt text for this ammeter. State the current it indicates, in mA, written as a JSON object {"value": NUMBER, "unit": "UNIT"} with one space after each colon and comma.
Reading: {"value": 15.5, "unit": "mA"}
